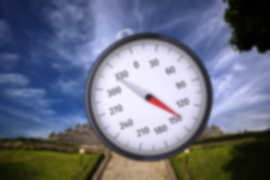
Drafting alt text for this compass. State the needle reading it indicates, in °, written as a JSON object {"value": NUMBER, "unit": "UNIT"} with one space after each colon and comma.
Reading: {"value": 142.5, "unit": "°"}
